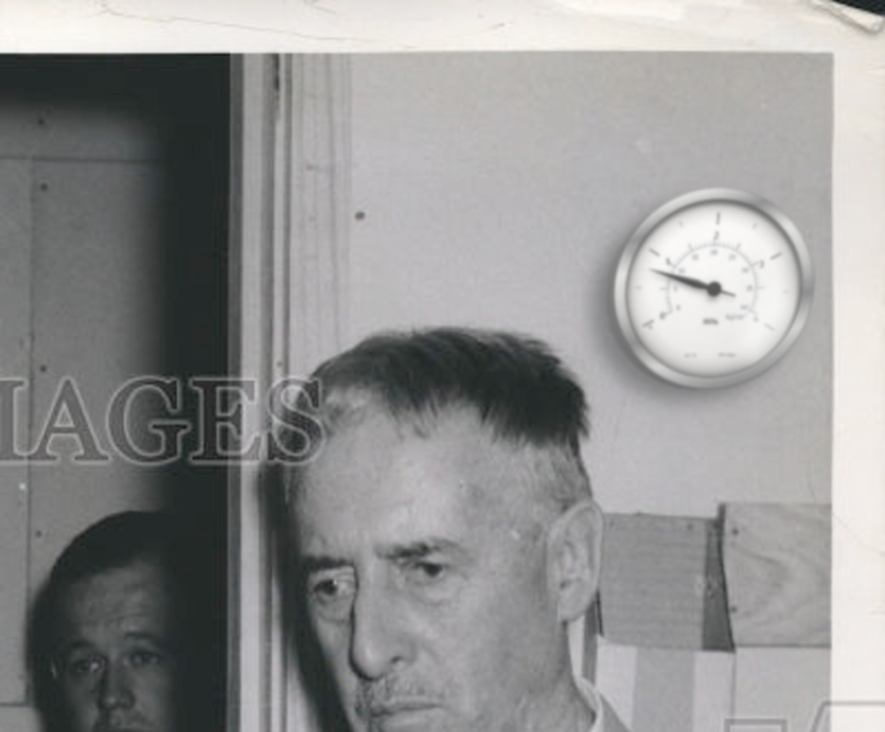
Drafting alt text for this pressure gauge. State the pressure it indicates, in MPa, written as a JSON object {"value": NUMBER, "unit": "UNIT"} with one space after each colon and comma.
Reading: {"value": 0.75, "unit": "MPa"}
